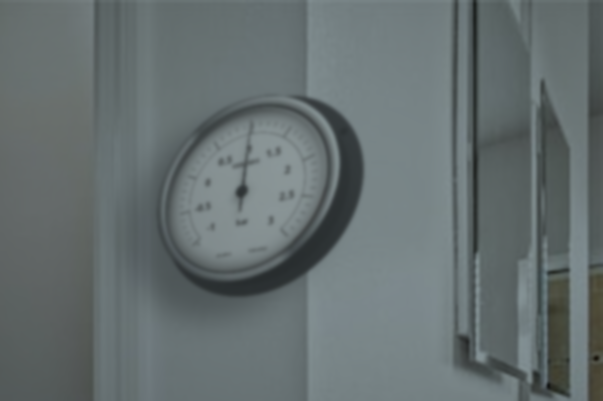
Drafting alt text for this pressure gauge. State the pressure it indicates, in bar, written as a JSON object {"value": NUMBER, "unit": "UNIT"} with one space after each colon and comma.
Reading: {"value": 1, "unit": "bar"}
